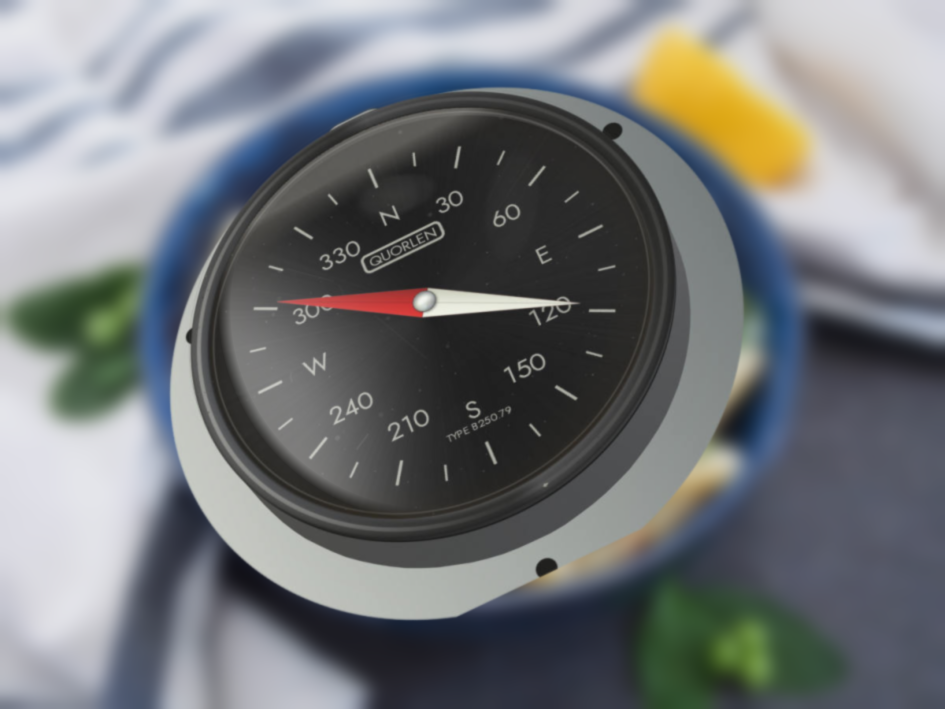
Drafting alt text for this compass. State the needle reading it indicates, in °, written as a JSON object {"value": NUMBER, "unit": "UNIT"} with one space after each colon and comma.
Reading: {"value": 300, "unit": "°"}
